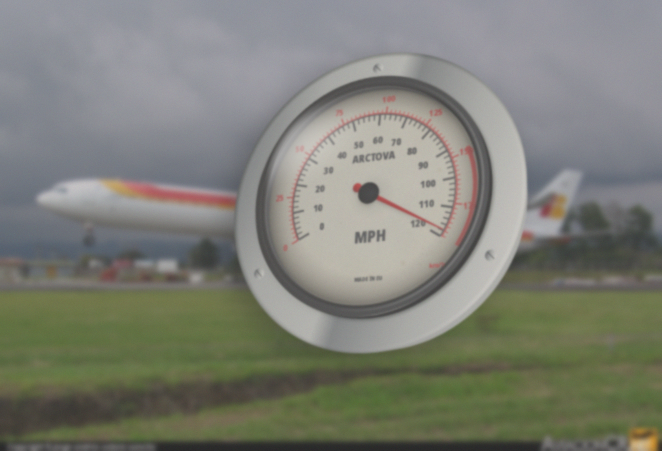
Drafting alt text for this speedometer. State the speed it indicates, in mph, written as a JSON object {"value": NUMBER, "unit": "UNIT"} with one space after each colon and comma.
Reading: {"value": 118, "unit": "mph"}
